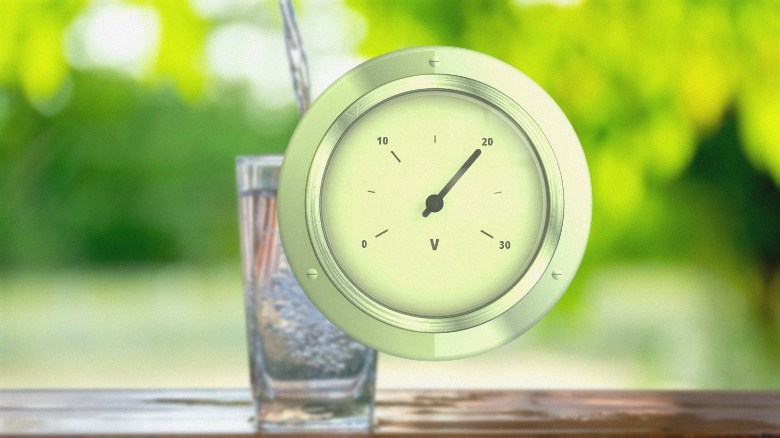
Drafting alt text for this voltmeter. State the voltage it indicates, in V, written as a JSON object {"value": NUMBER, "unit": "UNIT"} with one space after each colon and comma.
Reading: {"value": 20, "unit": "V"}
